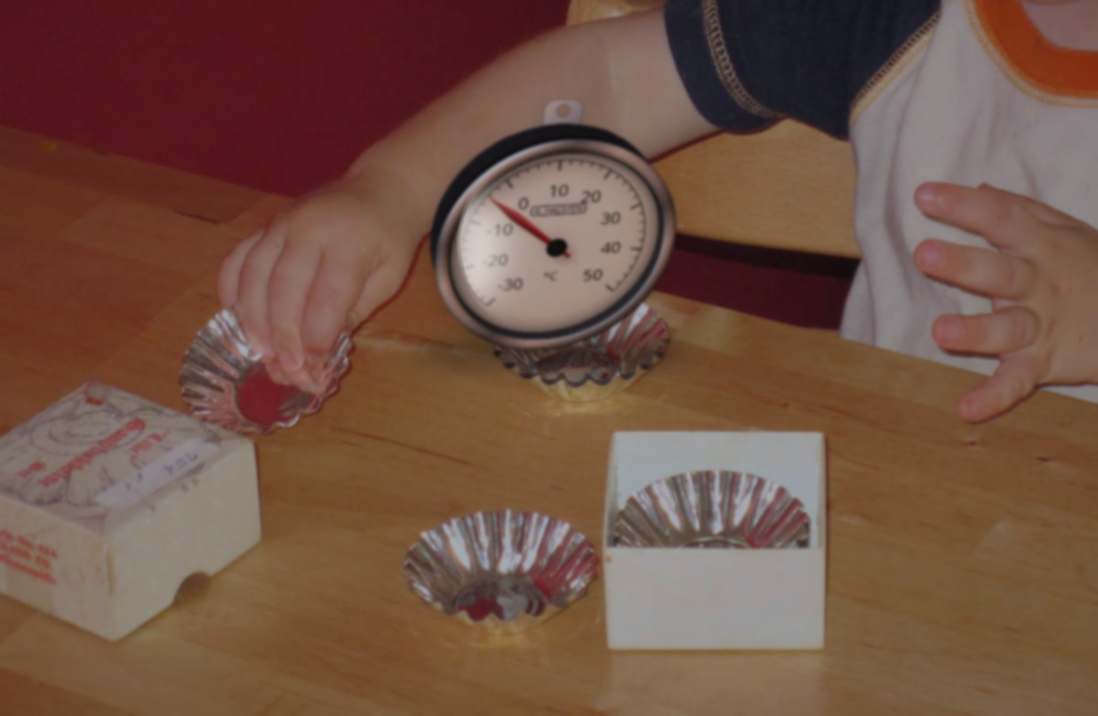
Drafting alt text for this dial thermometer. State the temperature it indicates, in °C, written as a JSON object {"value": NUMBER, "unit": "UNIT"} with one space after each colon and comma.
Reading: {"value": -4, "unit": "°C"}
